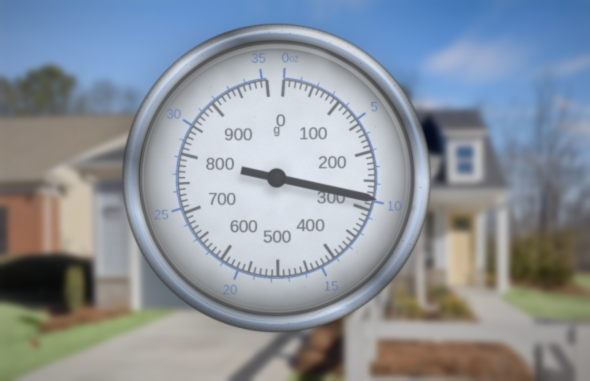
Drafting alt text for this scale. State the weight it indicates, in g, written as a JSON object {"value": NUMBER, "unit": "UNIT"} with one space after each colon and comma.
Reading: {"value": 280, "unit": "g"}
